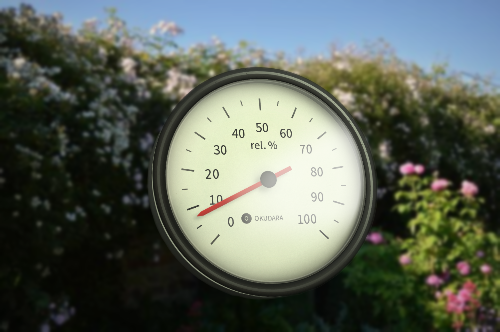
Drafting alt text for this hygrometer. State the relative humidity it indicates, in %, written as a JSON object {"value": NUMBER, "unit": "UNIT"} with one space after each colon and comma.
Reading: {"value": 7.5, "unit": "%"}
